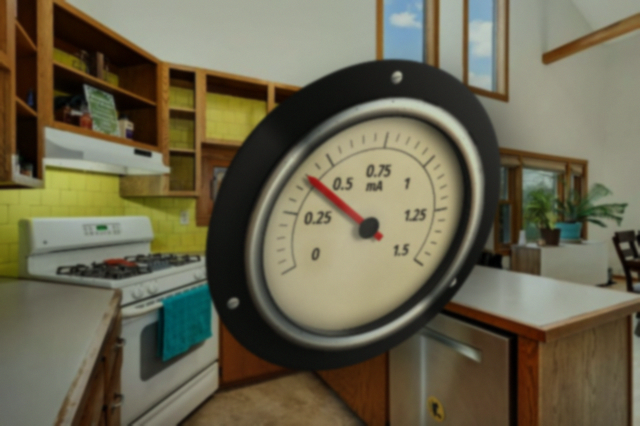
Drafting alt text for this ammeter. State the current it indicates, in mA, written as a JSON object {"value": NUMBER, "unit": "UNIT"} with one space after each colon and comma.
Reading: {"value": 0.4, "unit": "mA"}
